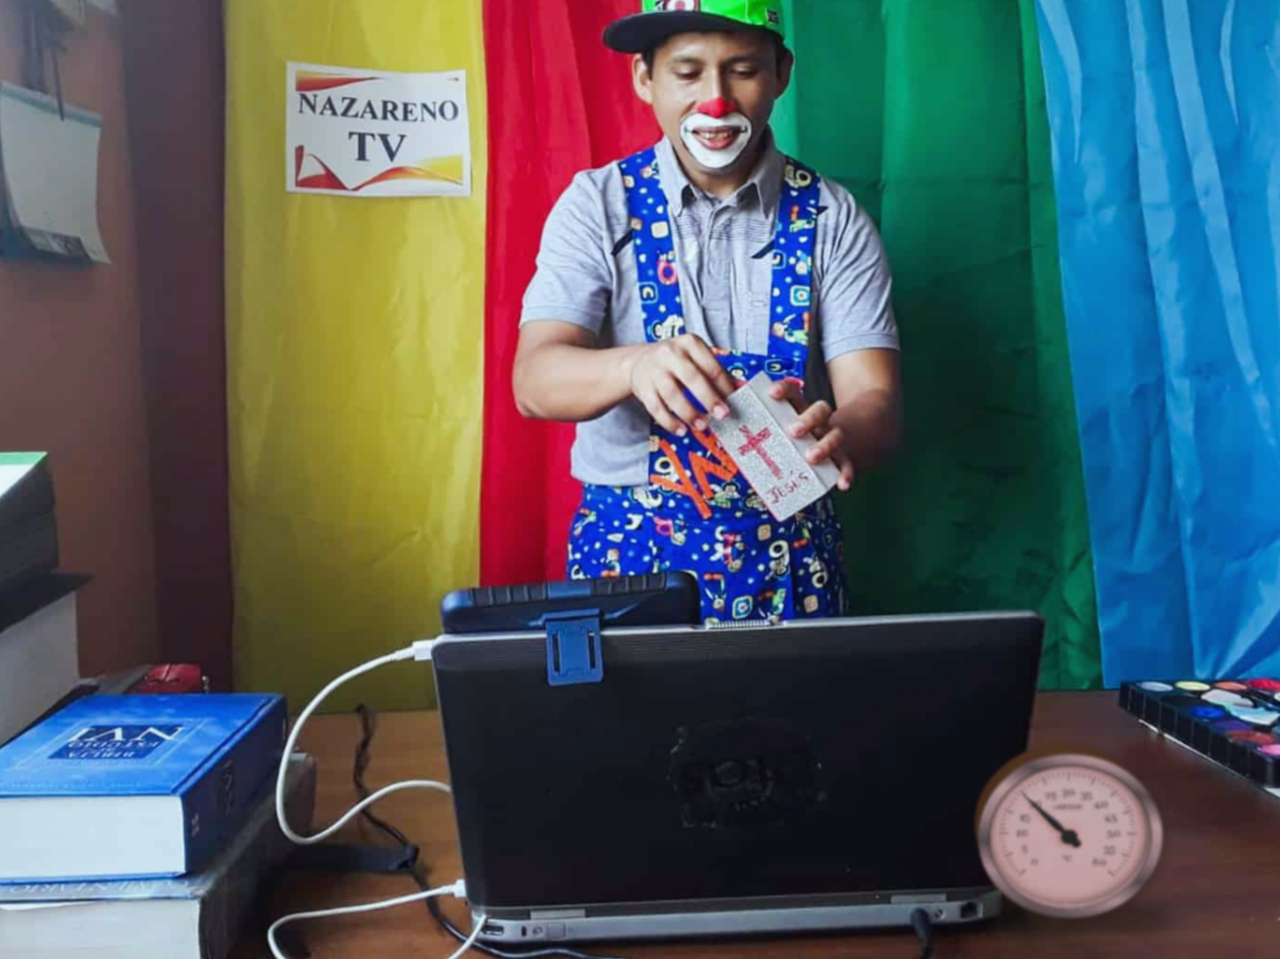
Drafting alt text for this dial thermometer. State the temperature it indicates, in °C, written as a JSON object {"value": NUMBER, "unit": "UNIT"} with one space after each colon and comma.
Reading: {"value": 20, "unit": "°C"}
